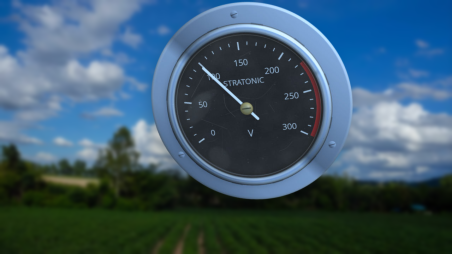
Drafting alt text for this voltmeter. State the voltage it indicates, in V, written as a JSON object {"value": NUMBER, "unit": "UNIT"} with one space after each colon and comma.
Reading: {"value": 100, "unit": "V"}
